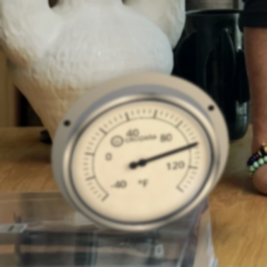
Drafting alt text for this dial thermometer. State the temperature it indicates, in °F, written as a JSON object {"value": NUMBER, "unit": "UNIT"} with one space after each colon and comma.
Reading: {"value": 100, "unit": "°F"}
